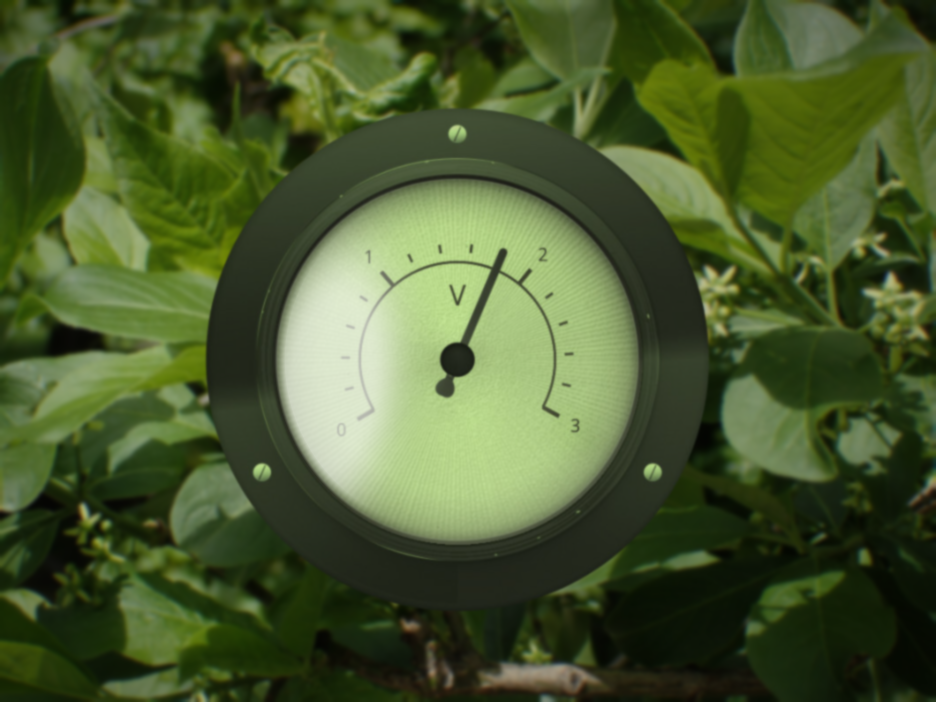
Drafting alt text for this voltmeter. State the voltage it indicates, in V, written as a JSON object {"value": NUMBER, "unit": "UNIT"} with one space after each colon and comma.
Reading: {"value": 1.8, "unit": "V"}
